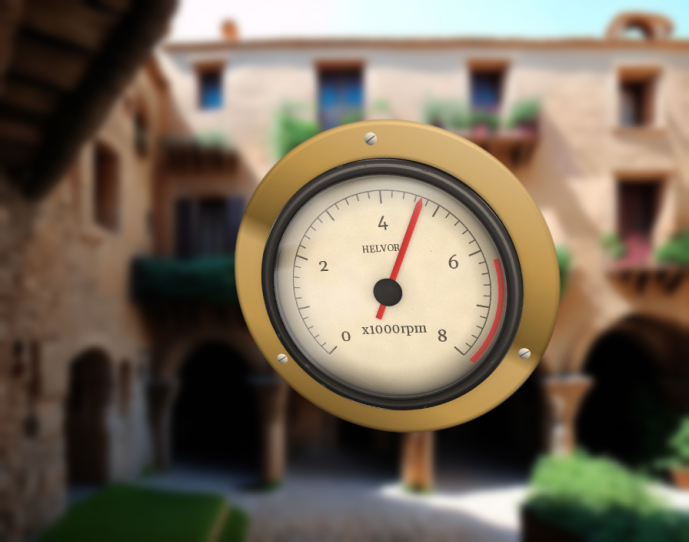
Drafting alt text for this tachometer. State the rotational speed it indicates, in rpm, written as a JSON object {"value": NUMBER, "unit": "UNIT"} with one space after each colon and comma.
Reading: {"value": 4700, "unit": "rpm"}
